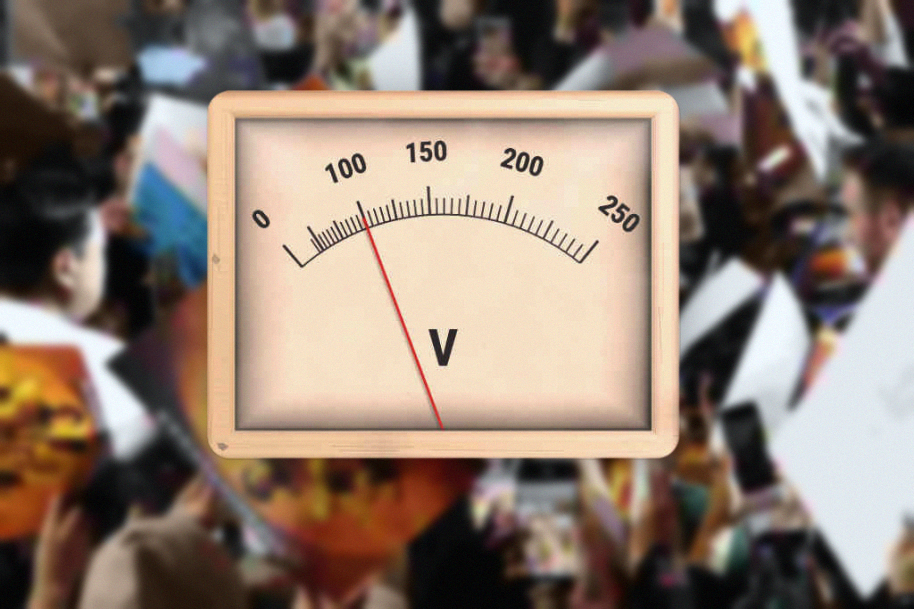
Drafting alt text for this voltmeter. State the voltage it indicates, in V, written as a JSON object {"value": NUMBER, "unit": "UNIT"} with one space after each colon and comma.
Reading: {"value": 100, "unit": "V"}
